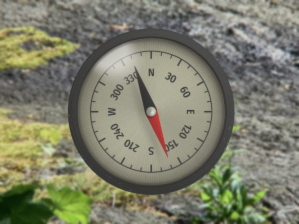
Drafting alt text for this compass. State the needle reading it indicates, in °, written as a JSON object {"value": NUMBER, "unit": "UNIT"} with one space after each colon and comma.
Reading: {"value": 160, "unit": "°"}
